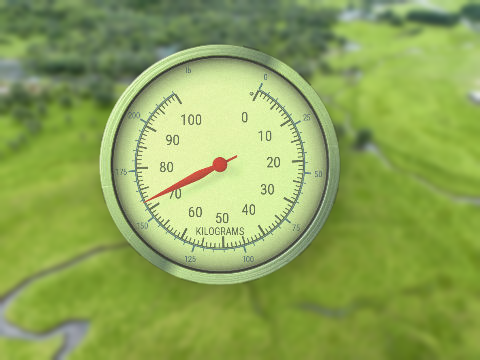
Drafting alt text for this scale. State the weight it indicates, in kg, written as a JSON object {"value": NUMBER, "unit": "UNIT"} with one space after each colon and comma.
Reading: {"value": 72, "unit": "kg"}
